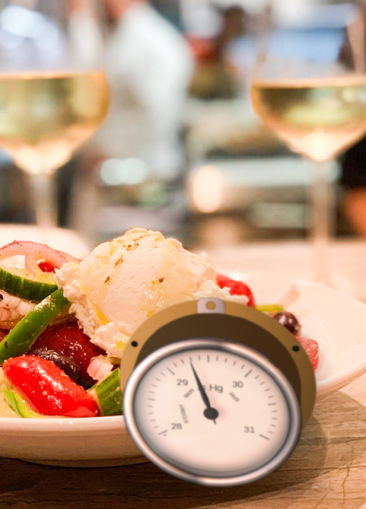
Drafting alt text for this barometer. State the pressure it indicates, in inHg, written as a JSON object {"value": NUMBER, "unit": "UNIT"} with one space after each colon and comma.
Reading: {"value": 29.3, "unit": "inHg"}
